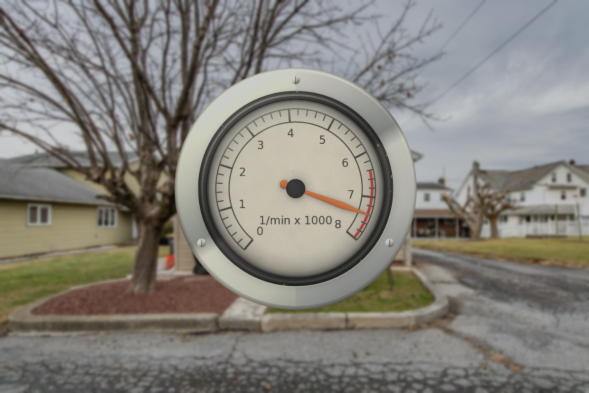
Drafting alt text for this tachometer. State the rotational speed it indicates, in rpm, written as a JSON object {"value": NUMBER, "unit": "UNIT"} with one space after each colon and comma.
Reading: {"value": 7400, "unit": "rpm"}
